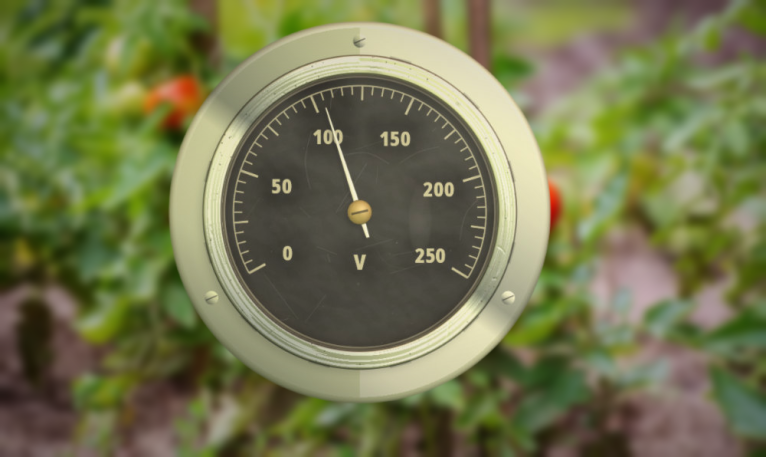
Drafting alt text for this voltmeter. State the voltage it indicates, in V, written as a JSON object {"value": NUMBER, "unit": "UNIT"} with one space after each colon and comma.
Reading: {"value": 105, "unit": "V"}
